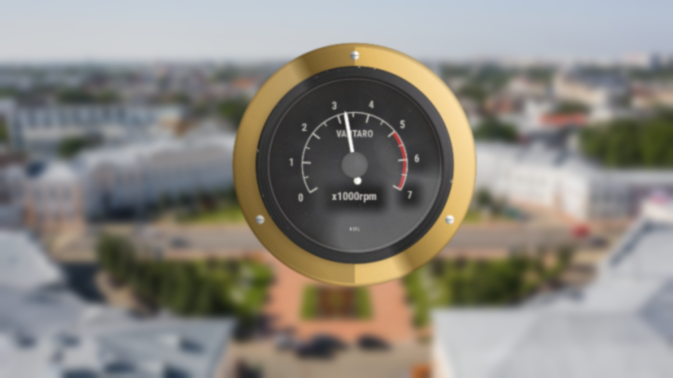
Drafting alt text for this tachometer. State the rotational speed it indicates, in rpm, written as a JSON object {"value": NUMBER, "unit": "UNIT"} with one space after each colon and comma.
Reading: {"value": 3250, "unit": "rpm"}
